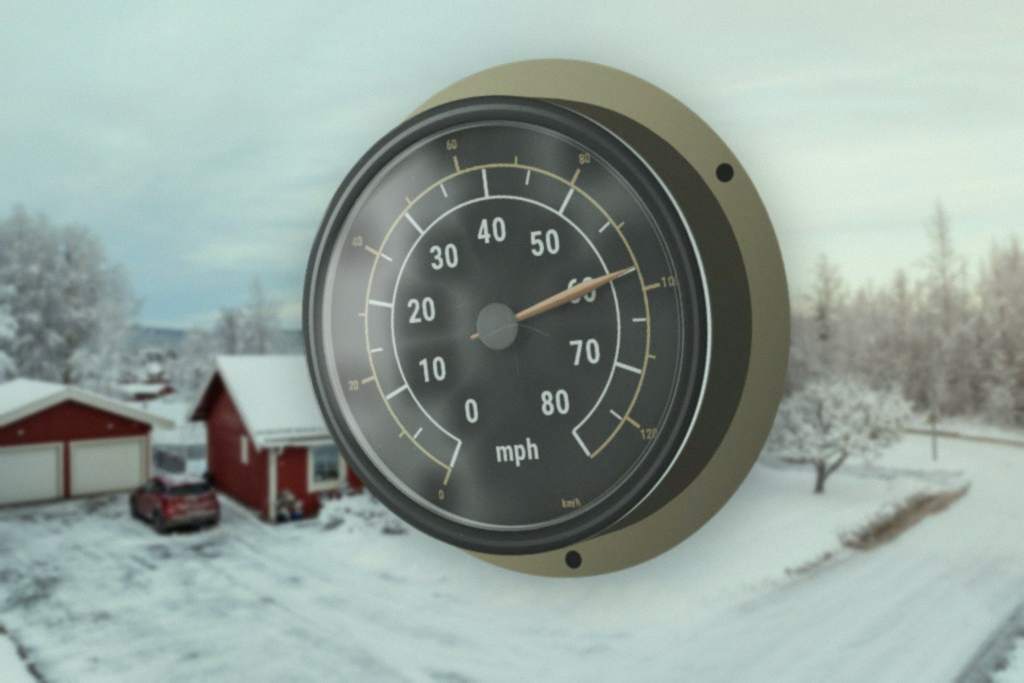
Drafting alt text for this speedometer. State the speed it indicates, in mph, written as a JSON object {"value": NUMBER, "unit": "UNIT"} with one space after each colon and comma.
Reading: {"value": 60, "unit": "mph"}
